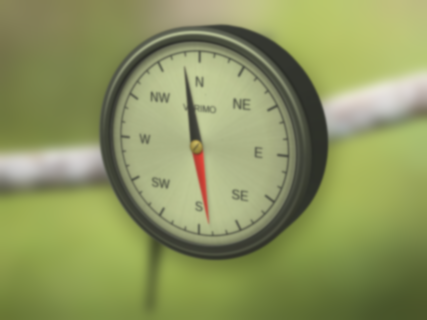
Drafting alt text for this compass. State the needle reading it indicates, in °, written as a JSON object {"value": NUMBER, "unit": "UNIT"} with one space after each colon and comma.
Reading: {"value": 170, "unit": "°"}
